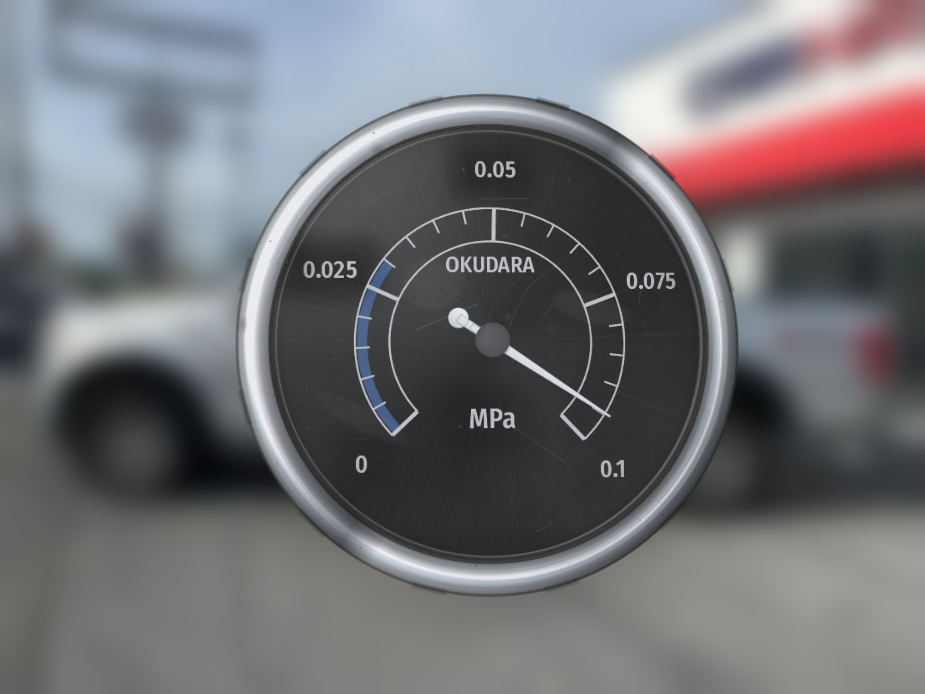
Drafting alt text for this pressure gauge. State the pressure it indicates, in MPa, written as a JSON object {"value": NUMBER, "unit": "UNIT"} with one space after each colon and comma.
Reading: {"value": 0.095, "unit": "MPa"}
